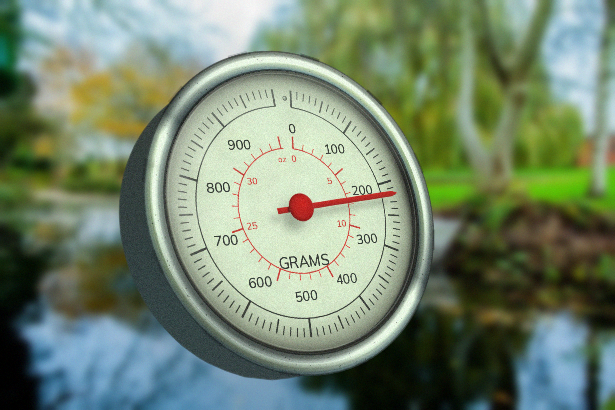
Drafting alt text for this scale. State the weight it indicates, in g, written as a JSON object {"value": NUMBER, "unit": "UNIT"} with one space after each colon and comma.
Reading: {"value": 220, "unit": "g"}
